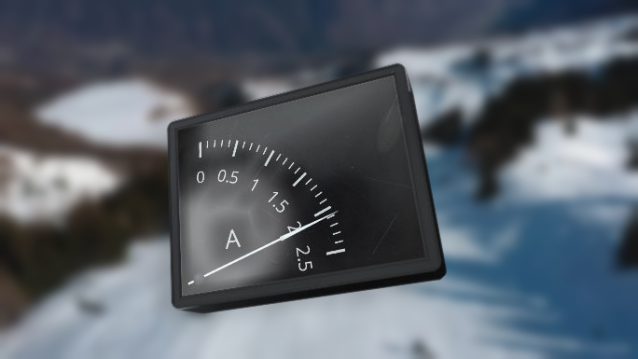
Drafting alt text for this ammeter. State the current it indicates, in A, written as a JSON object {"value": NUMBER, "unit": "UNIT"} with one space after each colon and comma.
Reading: {"value": 2.1, "unit": "A"}
